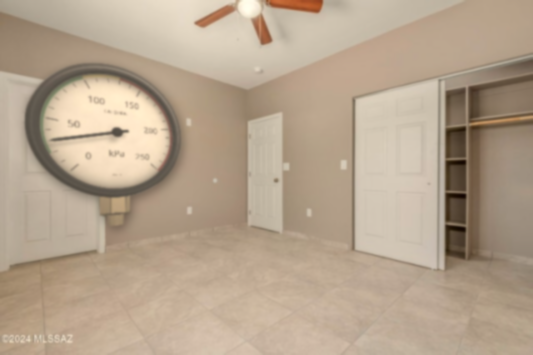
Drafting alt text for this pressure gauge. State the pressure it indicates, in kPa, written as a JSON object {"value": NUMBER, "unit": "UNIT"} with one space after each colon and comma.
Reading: {"value": 30, "unit": "kPa"}
